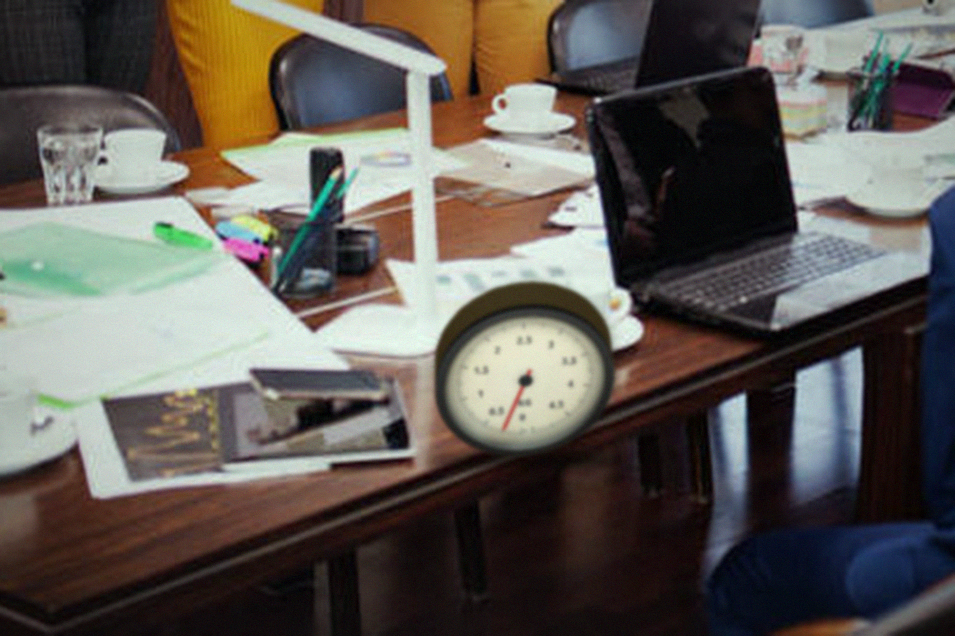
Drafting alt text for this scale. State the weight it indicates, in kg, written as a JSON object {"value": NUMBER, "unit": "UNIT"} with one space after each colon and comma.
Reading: {"value": 0.25, "unit": "kg"}
